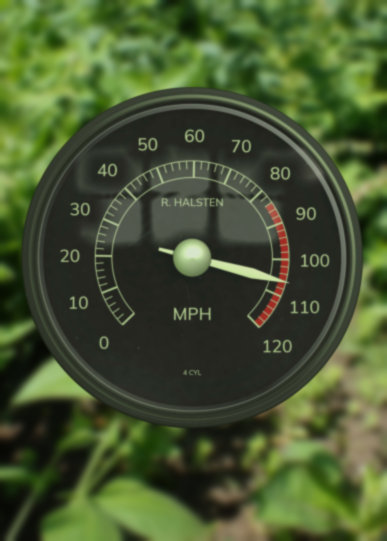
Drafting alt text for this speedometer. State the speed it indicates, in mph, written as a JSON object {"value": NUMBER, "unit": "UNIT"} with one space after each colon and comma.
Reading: {"value": 106, "unit": "mph"}
